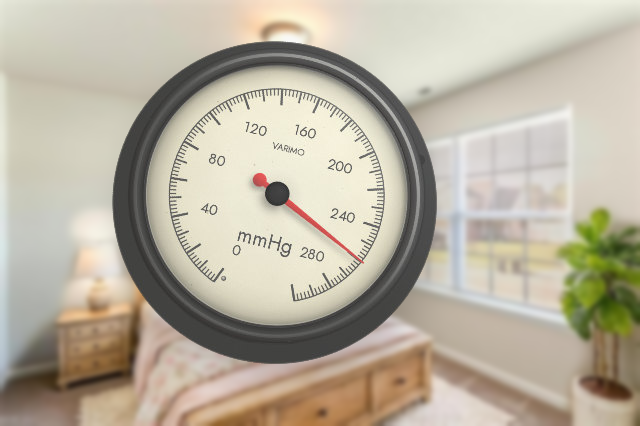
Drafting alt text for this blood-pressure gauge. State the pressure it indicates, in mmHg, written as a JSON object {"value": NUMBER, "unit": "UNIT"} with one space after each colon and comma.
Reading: {"value": 260, "unit": "mmHg"}
